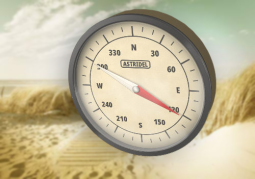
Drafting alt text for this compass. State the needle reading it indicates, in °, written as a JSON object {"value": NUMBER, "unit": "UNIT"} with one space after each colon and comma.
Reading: {"value": 120, "unit": "°"}
